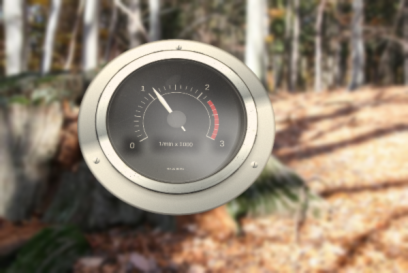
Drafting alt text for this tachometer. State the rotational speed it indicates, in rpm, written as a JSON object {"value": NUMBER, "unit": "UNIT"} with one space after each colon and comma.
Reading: {"value": 1100, "unit": "rpm"}
